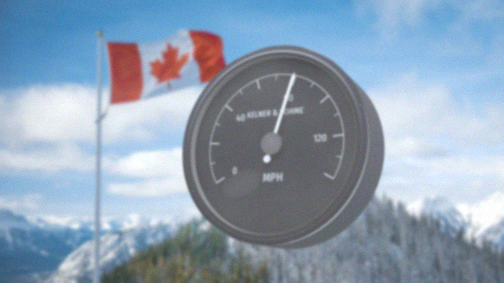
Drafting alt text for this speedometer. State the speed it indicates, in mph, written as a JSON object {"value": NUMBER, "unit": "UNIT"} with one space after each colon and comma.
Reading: {"value": 80, "unit": "mph"}
